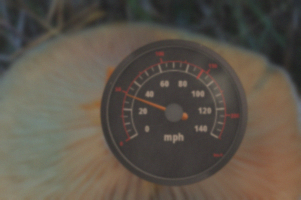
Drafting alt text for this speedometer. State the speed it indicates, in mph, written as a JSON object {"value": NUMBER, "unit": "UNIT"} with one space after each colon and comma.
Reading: {"value": 30, "unit": "mph"}
